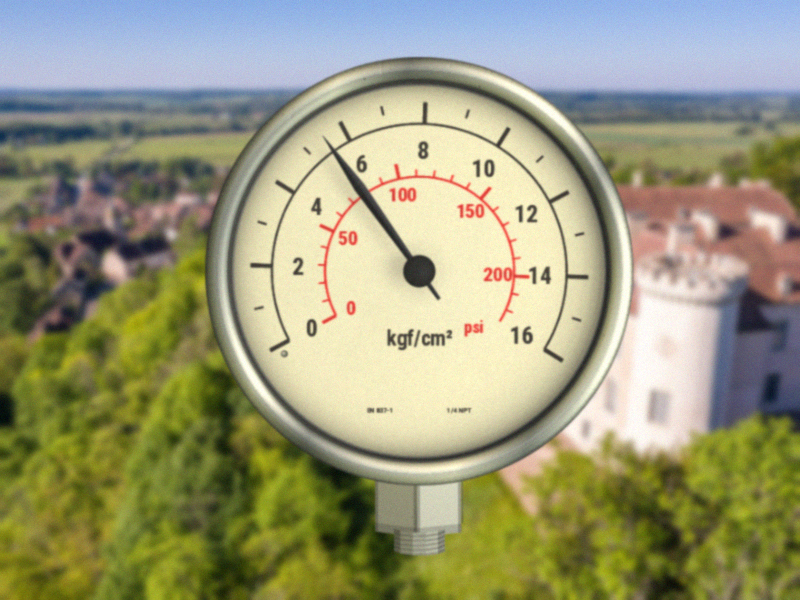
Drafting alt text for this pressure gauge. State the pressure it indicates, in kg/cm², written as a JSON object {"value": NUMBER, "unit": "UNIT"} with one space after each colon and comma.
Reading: {"value": 5.5, "unit": "kg/cm²"}
